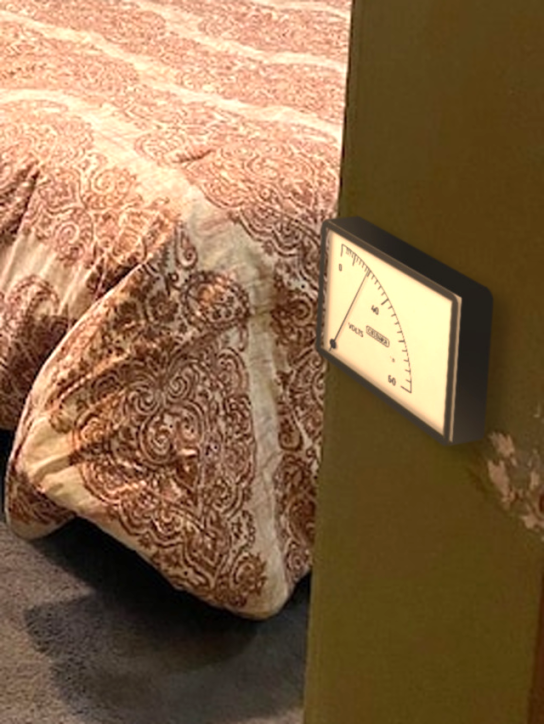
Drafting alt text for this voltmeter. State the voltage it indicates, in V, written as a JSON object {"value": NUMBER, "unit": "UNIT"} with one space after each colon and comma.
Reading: {"value": 30, "unit": "V"}
